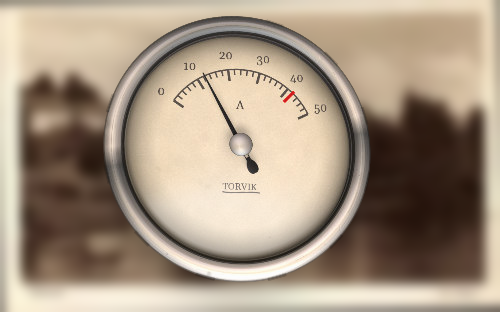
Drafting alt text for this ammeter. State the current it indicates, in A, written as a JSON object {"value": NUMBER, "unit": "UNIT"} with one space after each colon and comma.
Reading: {"value": 12, "unit": "A"}
